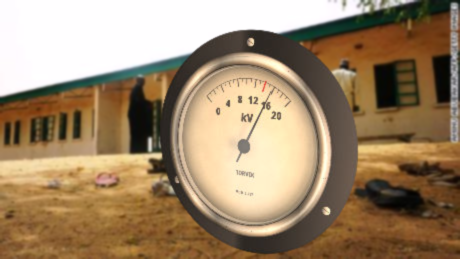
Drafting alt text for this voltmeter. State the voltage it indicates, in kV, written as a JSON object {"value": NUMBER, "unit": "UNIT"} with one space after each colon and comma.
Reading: {"value": 16, "unit": "kV"}
